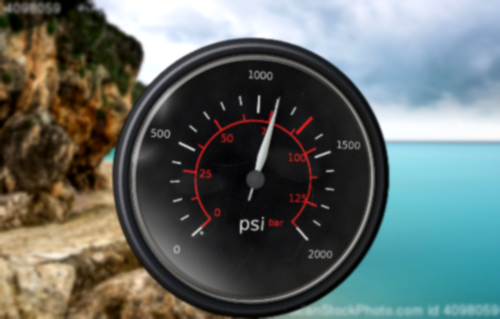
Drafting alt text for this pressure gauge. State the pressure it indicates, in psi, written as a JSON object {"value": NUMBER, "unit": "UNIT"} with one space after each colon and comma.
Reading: {"value": 1100, "unit": "psi"}
